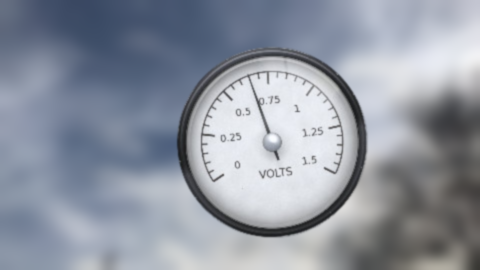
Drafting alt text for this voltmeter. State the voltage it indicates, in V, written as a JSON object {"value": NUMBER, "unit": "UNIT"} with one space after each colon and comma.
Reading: {"value": 0.65, "unit": "V"}
